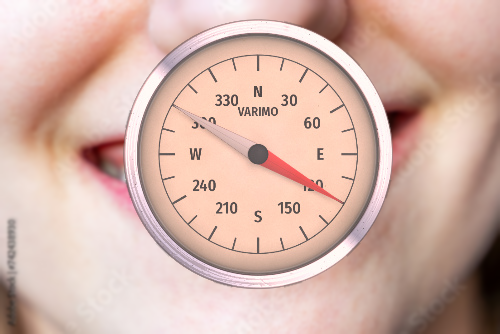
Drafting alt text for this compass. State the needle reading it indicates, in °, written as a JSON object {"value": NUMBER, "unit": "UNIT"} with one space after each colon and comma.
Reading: {"value": 120, "unit": "°"}
